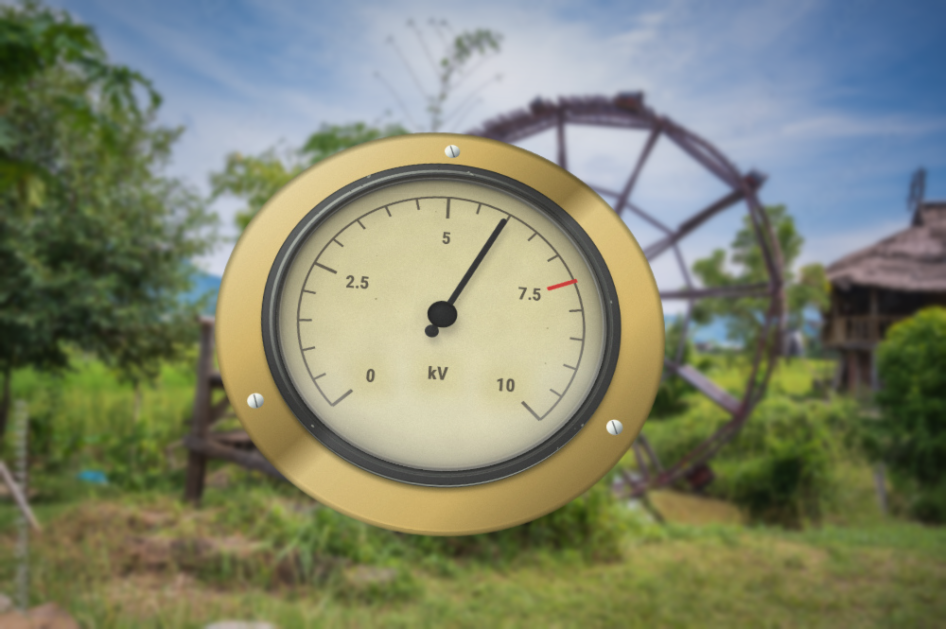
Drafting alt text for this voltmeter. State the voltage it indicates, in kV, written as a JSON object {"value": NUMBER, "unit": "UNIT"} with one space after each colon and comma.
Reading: {"value": 6, "unit": "kV"}
